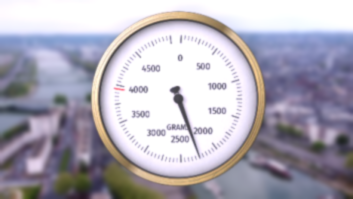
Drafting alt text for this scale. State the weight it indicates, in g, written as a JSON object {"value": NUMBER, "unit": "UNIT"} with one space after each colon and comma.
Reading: {"value": 2250, "unit": "g"}
